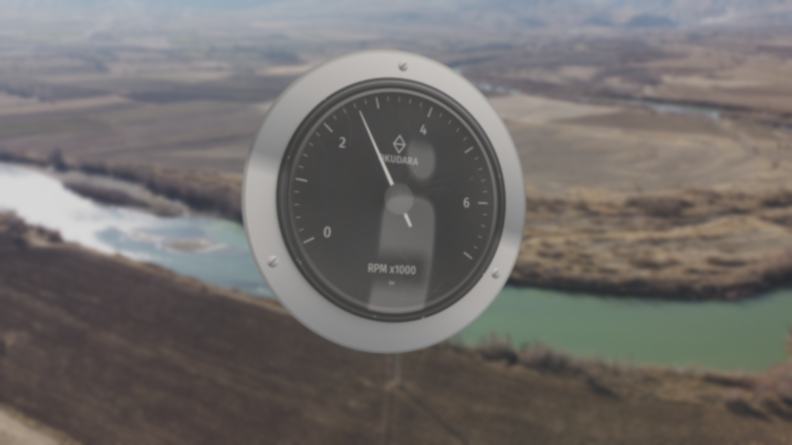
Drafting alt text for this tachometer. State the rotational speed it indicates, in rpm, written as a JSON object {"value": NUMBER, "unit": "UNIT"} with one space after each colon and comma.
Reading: {"value": 2600, "unit": "rpm"}
